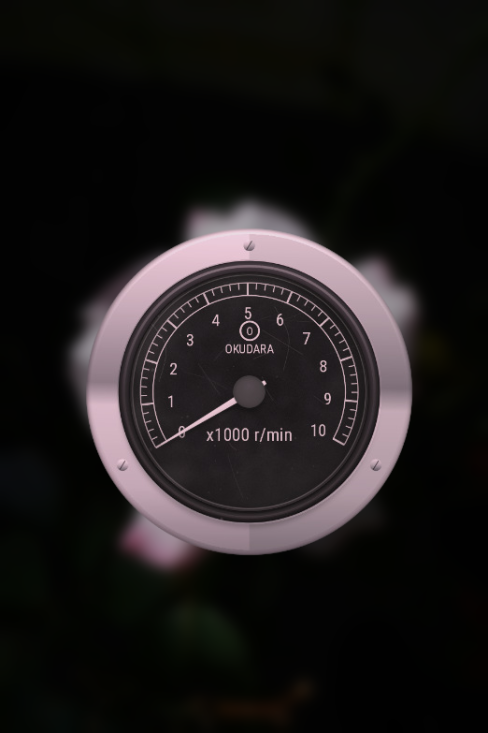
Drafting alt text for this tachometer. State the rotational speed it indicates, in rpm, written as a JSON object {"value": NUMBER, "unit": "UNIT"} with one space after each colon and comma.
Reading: {"value": 0, "unit": "rpm"}
